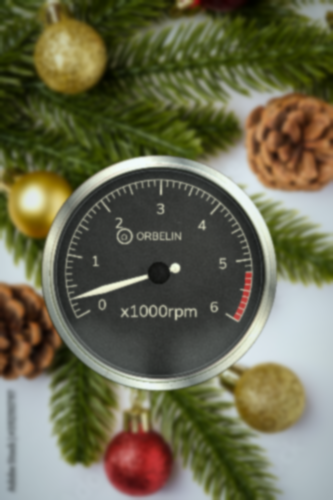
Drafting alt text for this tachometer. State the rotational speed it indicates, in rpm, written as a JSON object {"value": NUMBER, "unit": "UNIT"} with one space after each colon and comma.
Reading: {"value": 300, "unit": "rpm"}
